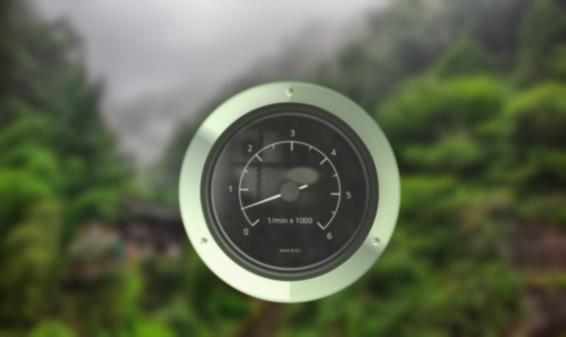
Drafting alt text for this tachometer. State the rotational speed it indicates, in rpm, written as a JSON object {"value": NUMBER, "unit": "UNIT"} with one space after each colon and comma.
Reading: {"value": 500, "unit": "rpm"}
